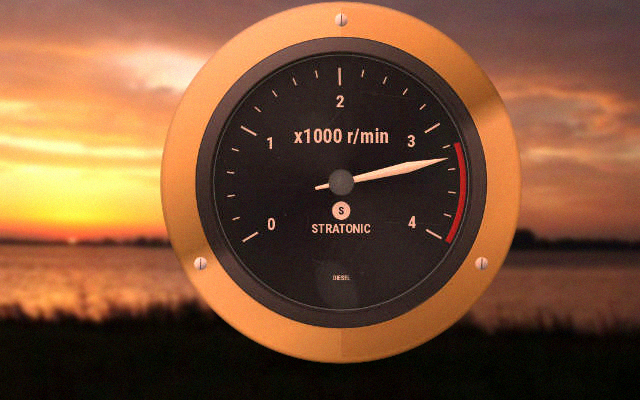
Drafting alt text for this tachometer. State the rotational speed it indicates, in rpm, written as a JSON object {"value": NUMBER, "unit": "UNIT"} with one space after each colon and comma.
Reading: {"value": 3300, "unit": "rpm"}
